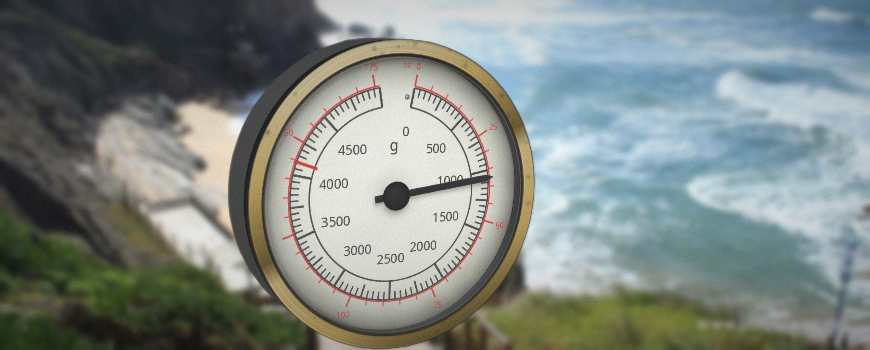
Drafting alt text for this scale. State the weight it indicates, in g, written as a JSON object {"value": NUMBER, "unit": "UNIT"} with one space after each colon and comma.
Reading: {"value": 1050, "unit": "g"}
